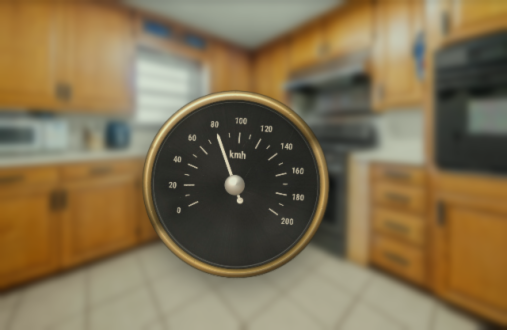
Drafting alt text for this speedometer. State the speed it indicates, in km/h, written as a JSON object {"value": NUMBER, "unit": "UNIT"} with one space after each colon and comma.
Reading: {"value": 80, "unit": "km/h"}
